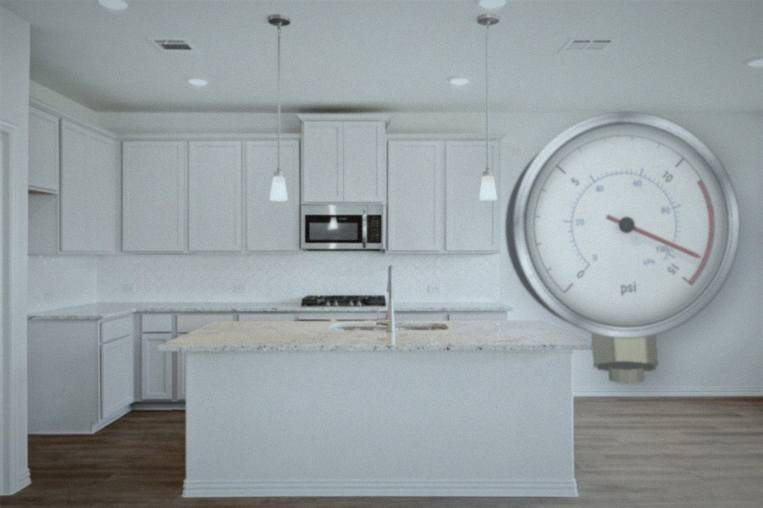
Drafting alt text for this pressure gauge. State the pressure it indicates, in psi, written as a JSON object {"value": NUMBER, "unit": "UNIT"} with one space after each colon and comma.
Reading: {"value": 14, "unit": "psi"}
